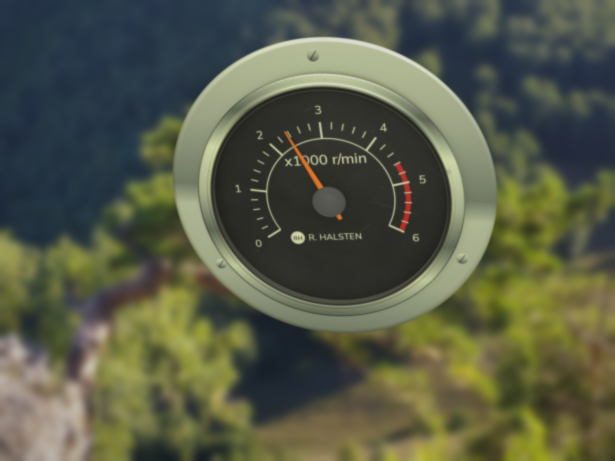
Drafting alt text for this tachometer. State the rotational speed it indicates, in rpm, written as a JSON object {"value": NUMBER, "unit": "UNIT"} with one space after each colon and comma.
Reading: {"value": 2400, "unit": "rpm"}
